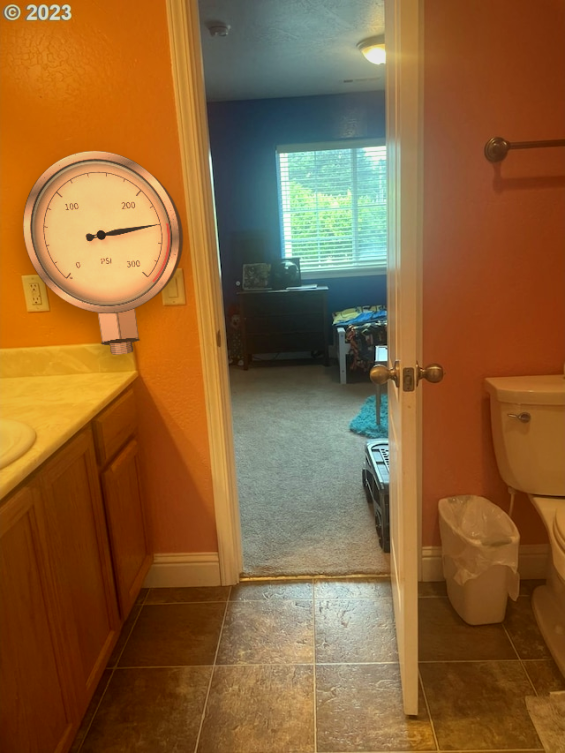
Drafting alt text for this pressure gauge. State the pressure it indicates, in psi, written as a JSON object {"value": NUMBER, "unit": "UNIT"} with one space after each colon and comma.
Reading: {"value": 240, "unit": "psi"}
